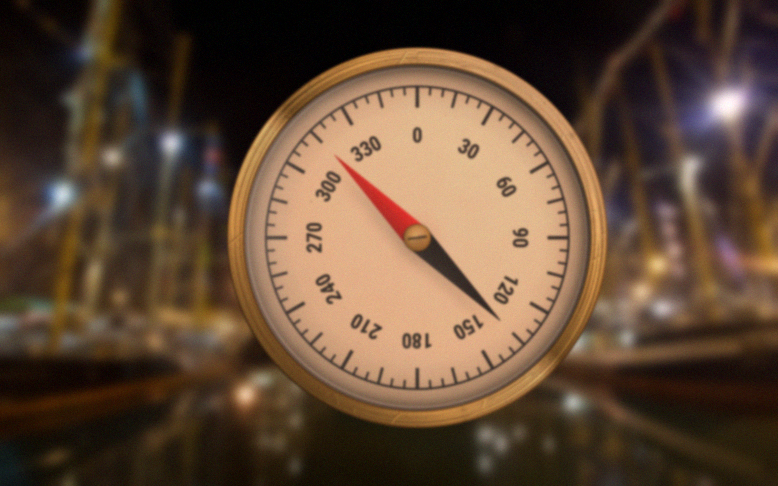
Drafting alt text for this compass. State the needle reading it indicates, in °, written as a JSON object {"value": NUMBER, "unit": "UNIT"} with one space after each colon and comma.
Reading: {"value": 315, "unit": "°"}
